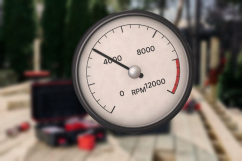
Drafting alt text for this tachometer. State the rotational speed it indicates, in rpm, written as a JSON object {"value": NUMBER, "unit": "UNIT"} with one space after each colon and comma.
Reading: {"value": 4000, "unit": "rpm"}
